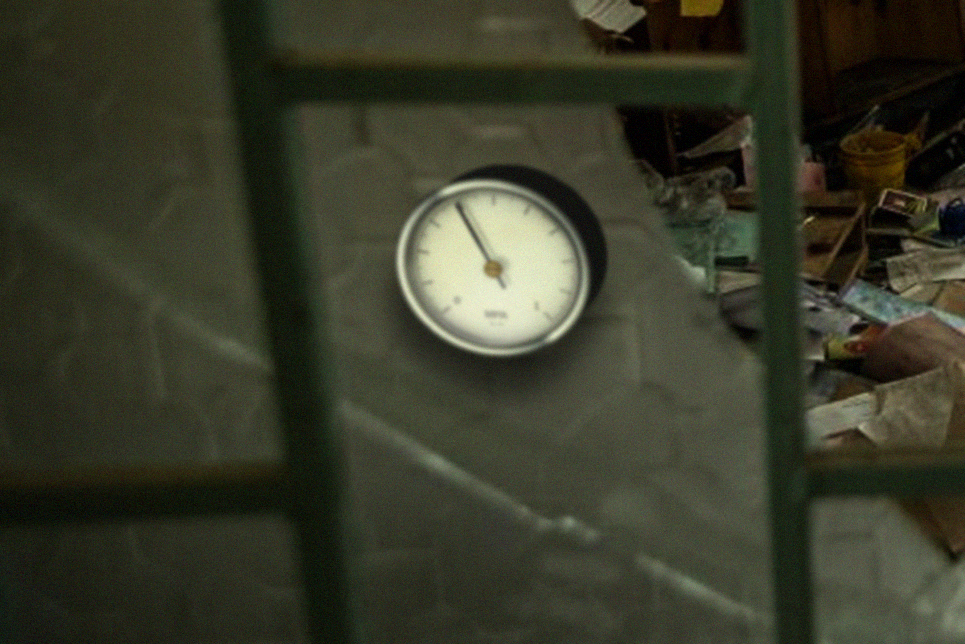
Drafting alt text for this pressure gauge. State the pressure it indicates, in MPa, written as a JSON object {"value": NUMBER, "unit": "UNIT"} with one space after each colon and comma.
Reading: {"value": 0.4, "unit": "MPa"}
